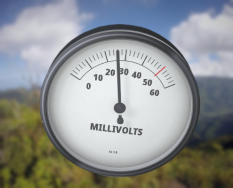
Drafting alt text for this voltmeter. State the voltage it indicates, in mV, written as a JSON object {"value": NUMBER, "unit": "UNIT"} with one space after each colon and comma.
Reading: {"value": 26, "unit": "mV"}
